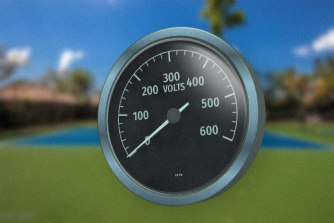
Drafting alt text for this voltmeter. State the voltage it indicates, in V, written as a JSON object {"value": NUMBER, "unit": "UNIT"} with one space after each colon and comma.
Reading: {"value": 0, "unit": "V"}
